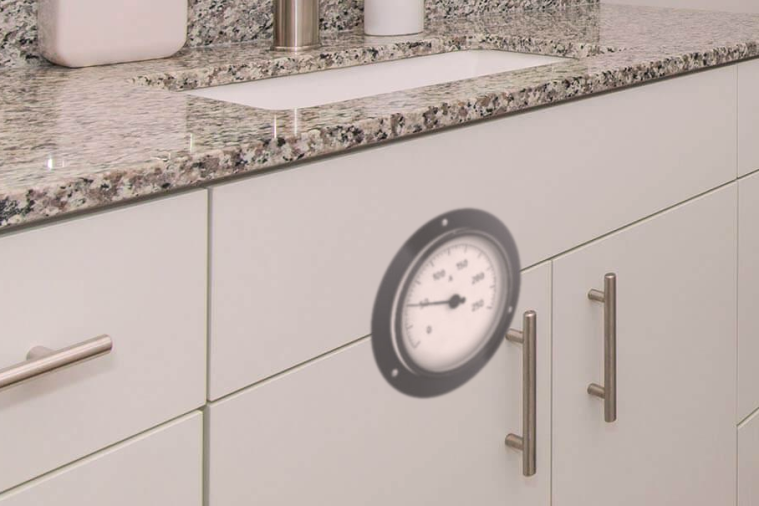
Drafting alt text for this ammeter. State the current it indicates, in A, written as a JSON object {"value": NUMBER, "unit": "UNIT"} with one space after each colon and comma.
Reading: {"value": 50, "unit": "A"}
